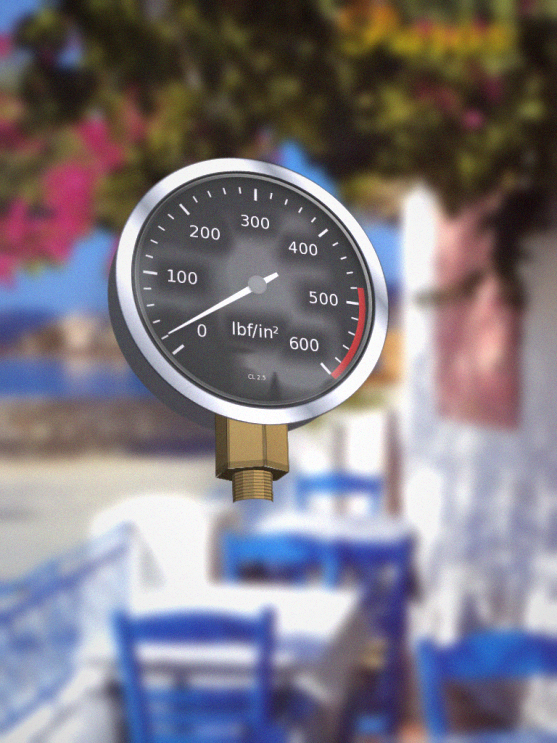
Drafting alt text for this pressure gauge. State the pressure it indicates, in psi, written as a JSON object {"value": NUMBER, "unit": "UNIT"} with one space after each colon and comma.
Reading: {"value": 20, "unit": "psi"}
